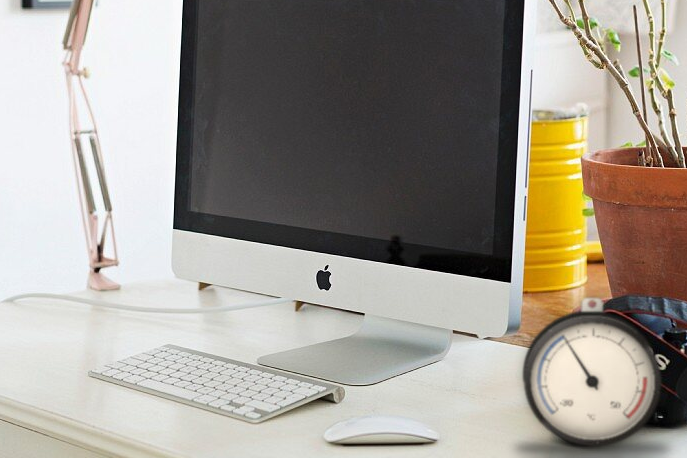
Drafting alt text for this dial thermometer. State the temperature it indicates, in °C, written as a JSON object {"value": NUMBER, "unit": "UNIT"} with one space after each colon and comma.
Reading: {"value": 0, "unit": "°C"}
